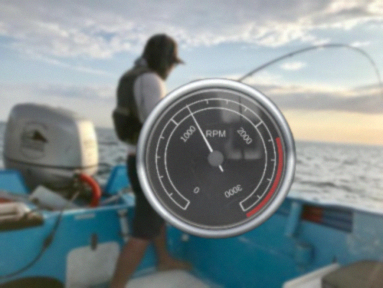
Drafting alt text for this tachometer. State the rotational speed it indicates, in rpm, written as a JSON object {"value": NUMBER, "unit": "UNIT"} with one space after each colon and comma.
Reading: {"value": 1200, "unit": "rpm"}
